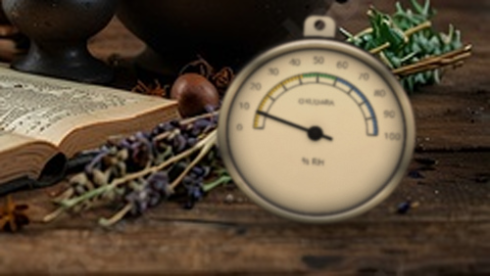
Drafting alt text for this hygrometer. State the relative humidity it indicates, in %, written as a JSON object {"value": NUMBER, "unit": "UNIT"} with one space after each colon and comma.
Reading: {"value": 10, "unit": "%"}
